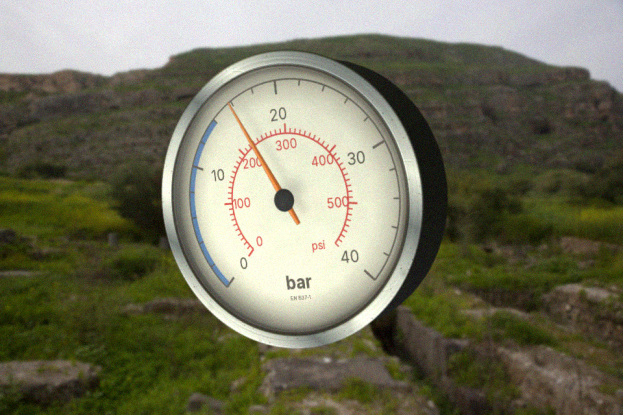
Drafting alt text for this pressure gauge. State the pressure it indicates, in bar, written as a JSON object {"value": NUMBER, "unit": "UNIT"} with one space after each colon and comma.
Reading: {"value": 16, "unit": "bar"}
